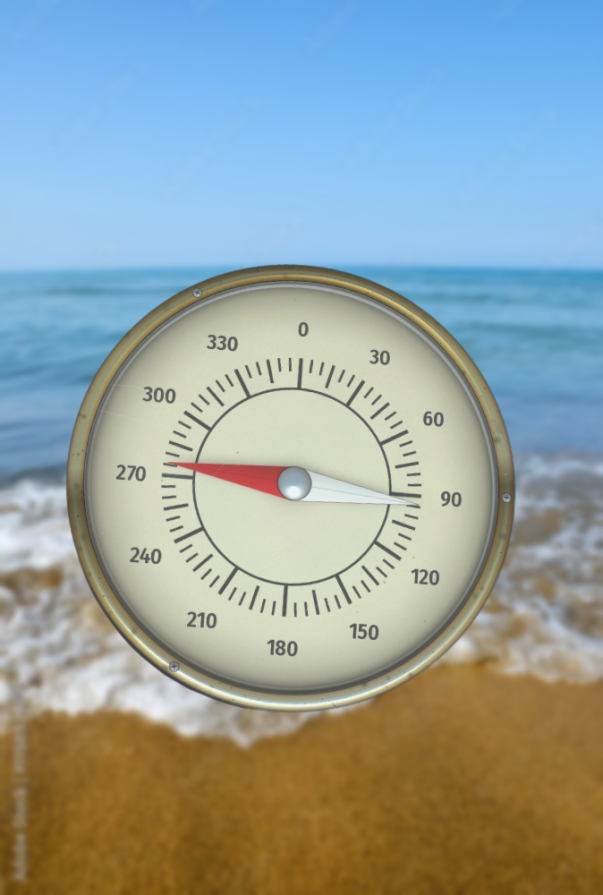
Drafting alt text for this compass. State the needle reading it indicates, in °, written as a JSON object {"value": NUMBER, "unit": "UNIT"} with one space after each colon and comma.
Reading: {"value": 275, "unit": "°"}
